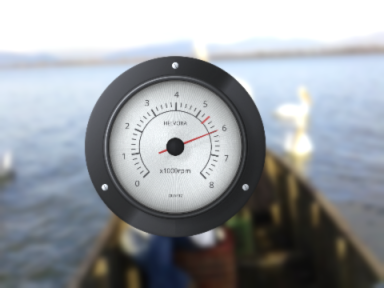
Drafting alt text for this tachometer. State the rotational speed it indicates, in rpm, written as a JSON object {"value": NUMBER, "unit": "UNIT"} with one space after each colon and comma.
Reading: {"value": 6000, "unit": "rpm"}
